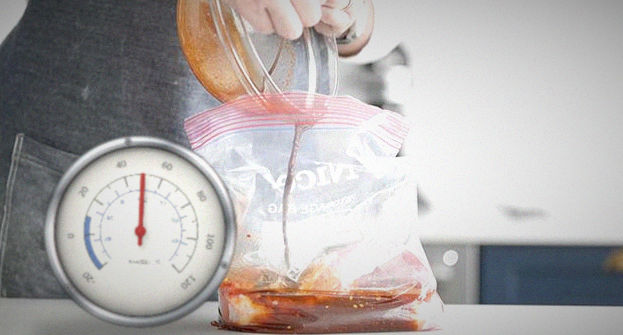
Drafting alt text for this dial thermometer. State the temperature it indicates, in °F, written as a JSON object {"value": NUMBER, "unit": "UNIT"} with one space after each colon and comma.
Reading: {"value": 50, "unit": "°F"}
